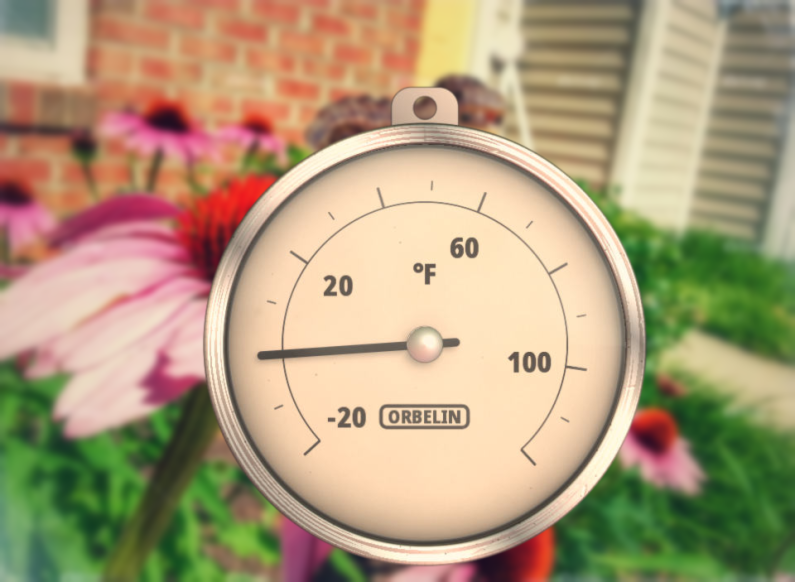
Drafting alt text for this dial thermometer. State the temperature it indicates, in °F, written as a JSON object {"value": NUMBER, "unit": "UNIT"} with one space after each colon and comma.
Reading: {"value": 0, "unit": "°F"}
